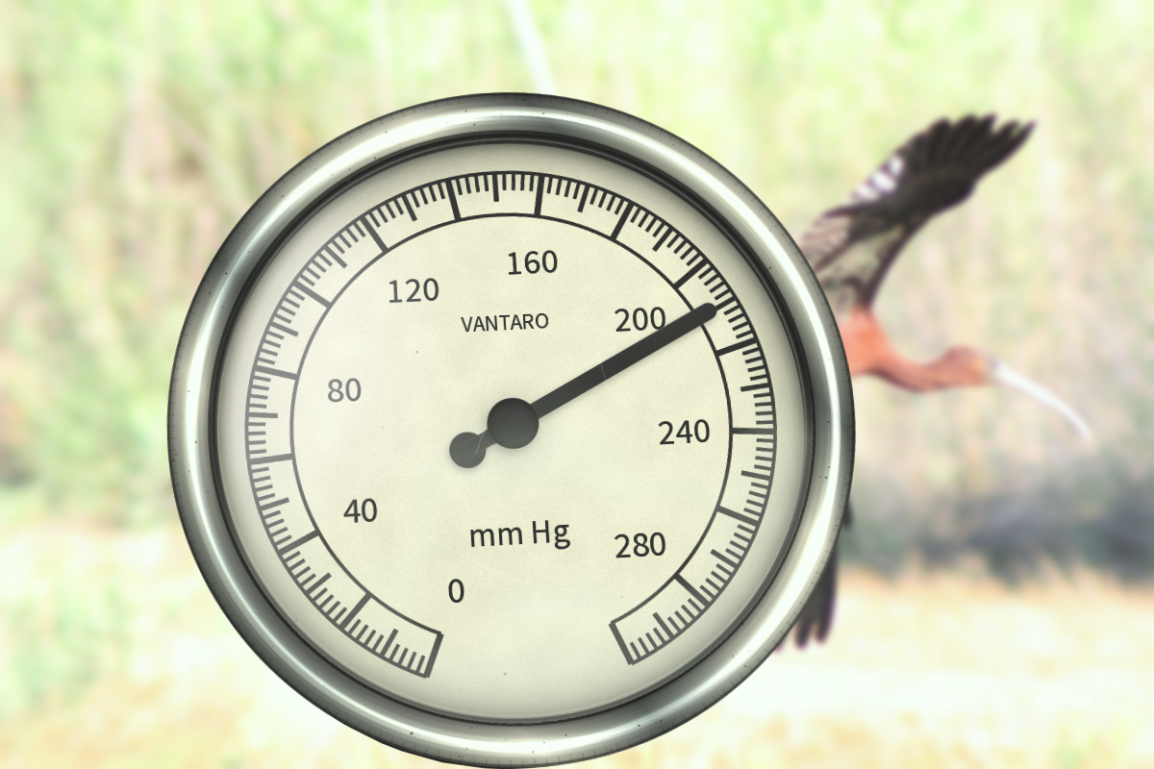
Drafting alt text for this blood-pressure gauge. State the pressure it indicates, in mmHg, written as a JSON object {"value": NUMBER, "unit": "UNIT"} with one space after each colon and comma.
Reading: {"value": 210, "unit": "mmHg"}
